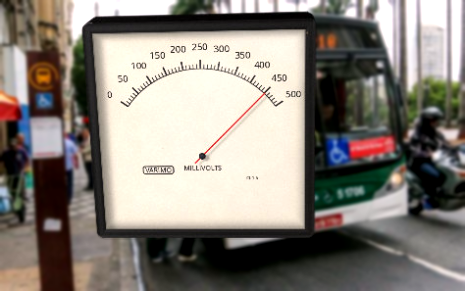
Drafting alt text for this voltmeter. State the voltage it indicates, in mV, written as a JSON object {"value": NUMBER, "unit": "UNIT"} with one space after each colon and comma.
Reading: {"value": 450, "unit": "mV"}
